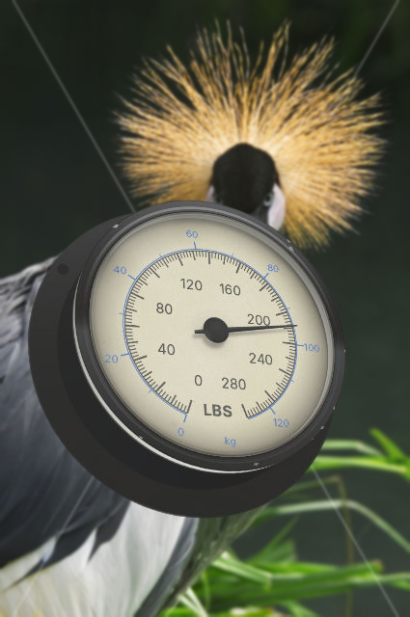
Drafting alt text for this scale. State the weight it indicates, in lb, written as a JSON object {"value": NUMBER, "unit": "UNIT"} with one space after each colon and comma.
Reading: {"value": 210, "unit": "lb"}
